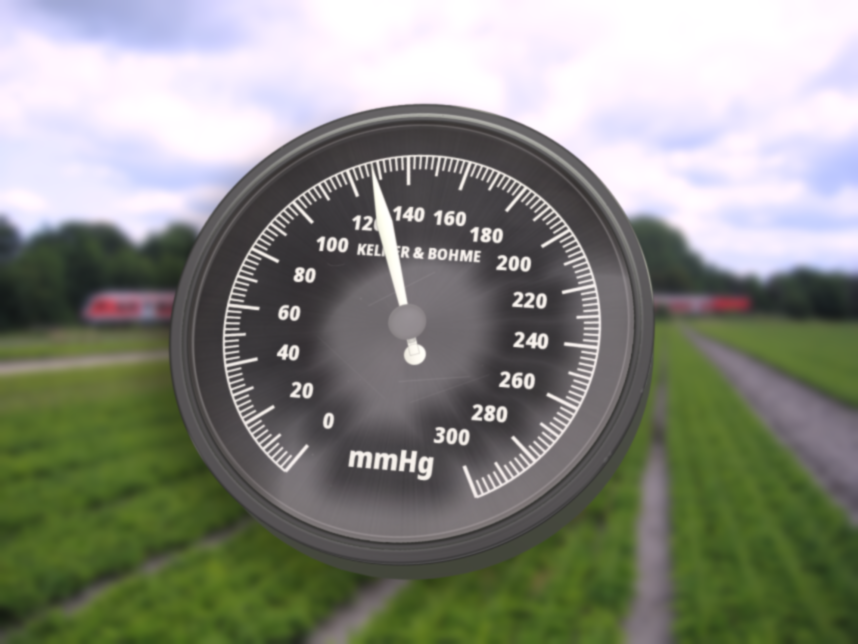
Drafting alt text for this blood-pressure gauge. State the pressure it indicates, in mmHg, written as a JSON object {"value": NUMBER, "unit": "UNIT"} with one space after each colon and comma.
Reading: {"value": 128, "unit": "mmHg"}
